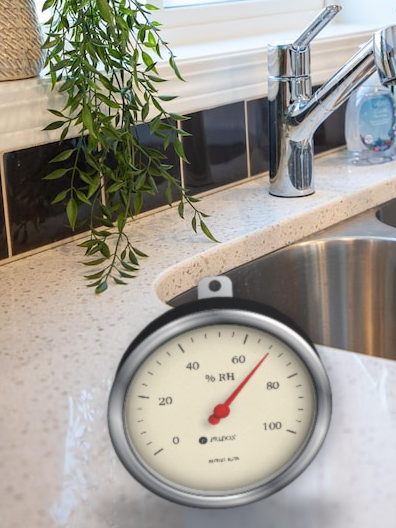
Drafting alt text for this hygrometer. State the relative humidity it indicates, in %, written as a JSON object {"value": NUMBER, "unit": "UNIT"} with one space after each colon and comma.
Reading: {"value": 68, "unit": "%"}
